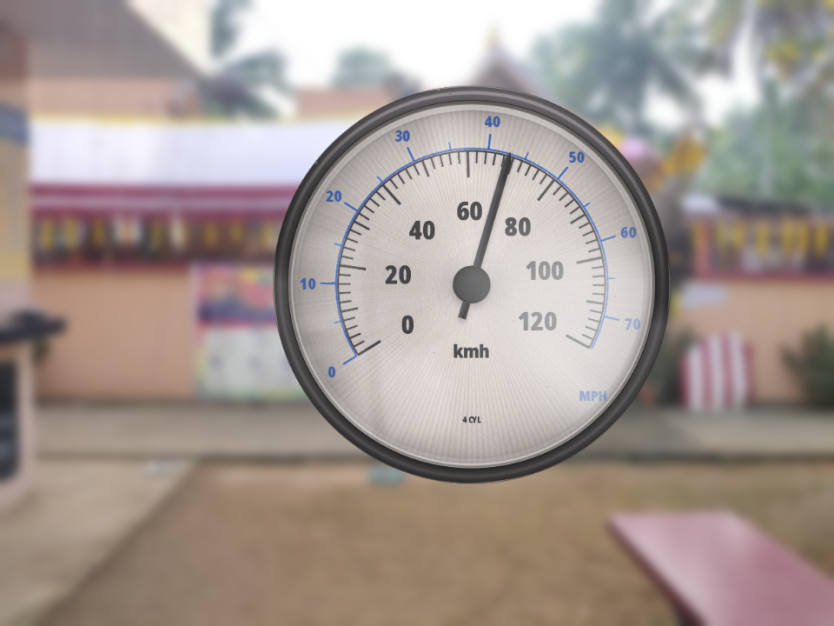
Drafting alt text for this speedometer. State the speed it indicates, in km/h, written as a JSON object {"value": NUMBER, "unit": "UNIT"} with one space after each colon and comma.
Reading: {"value": 69, "unit": "km/h"}
